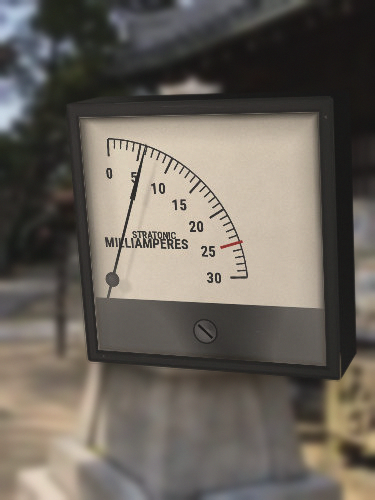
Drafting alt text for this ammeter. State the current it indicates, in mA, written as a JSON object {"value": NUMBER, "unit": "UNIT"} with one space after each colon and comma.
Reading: {"value": 6, "unit": "mA"}
